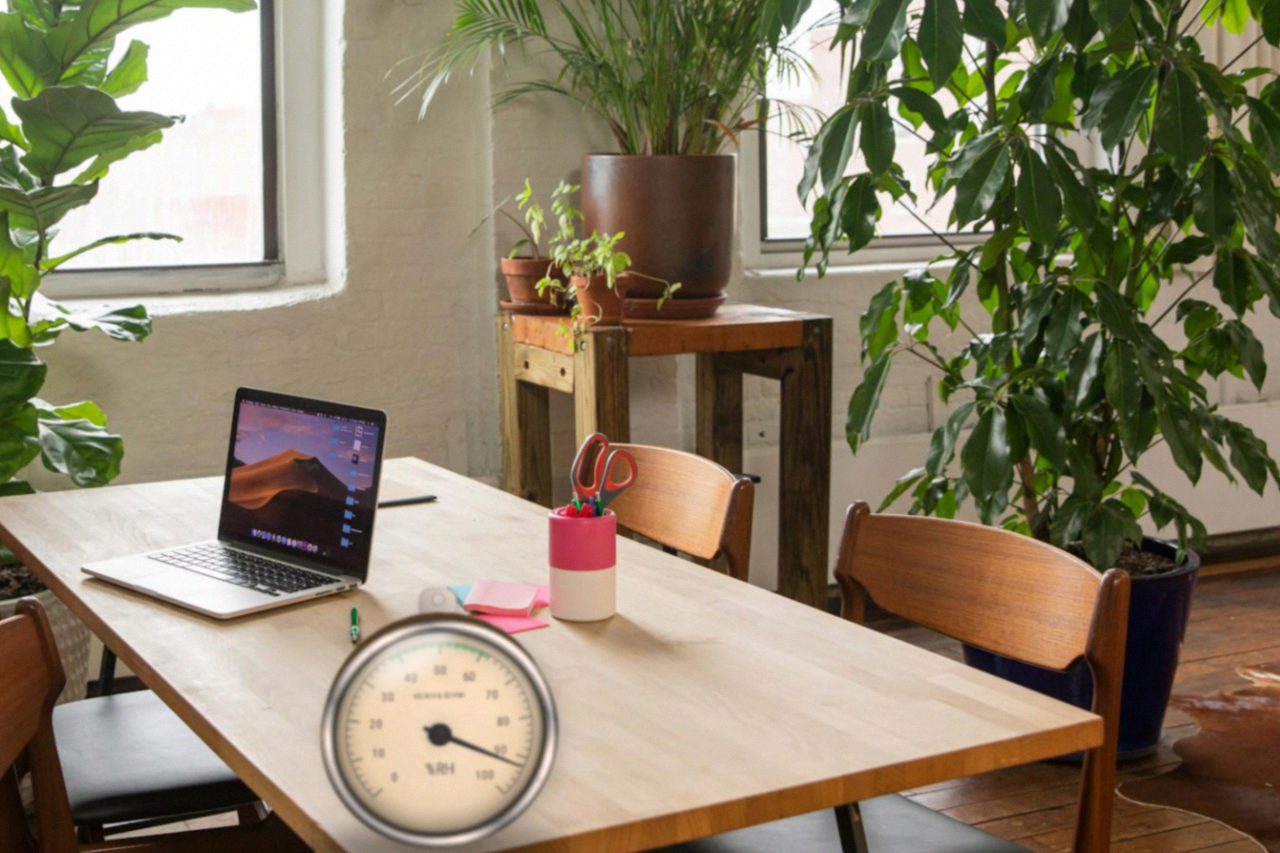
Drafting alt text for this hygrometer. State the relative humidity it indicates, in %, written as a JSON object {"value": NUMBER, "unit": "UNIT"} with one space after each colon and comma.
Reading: {"value": 92, "unit": "%"}
